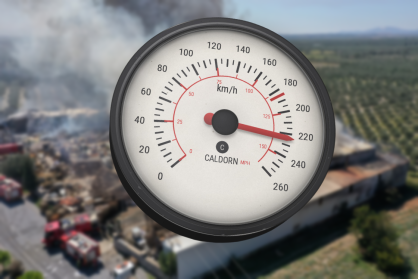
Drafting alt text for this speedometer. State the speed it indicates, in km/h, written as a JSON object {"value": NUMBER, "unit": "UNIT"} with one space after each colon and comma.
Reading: {"value": 225, "unit": "km/h"}
